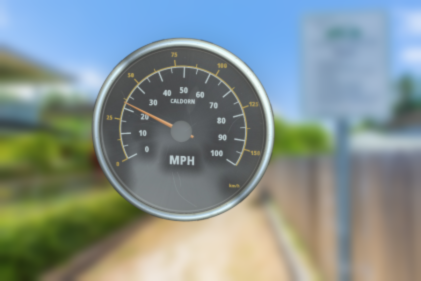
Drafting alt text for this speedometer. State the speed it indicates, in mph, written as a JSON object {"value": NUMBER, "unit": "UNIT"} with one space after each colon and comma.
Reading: {"value": 22.5, "unit": "mph"}
